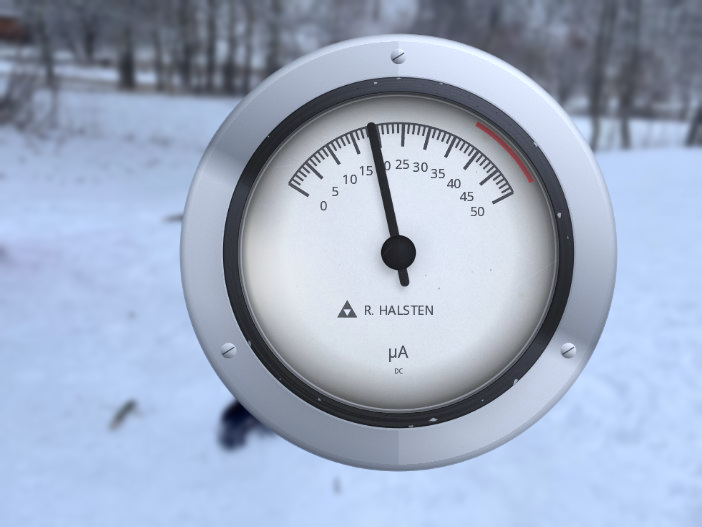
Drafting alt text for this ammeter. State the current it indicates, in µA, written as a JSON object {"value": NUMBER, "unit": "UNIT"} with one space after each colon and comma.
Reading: {"value": 19, "unit": "µA"}
